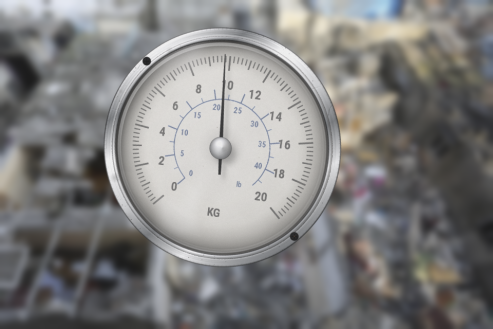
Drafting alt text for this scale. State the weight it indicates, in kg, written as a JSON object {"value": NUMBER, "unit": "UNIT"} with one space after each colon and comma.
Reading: {"value": 9.8, "unit": "kg"}
